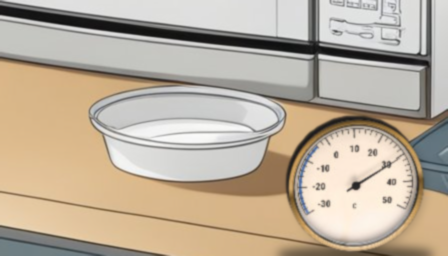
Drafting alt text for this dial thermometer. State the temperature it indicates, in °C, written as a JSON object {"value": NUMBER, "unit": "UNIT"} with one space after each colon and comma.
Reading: {"value": 30, "unit": "°C"}
